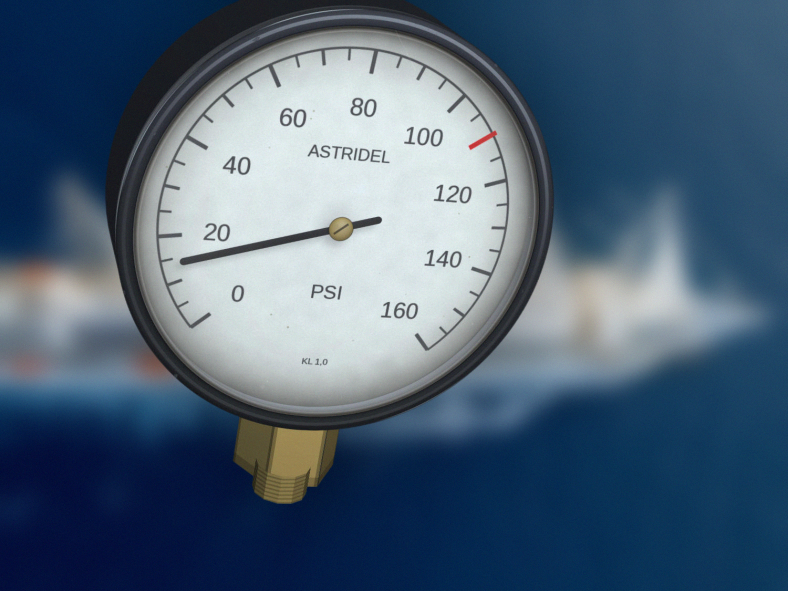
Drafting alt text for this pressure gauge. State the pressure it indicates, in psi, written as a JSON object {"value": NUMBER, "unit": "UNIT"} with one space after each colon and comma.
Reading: {"value": 15, "unit": "psi"}
